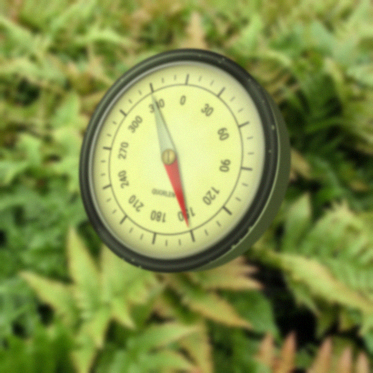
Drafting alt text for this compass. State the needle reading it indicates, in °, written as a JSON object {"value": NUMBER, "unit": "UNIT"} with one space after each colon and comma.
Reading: {"value": 150, "unit": "°"}
